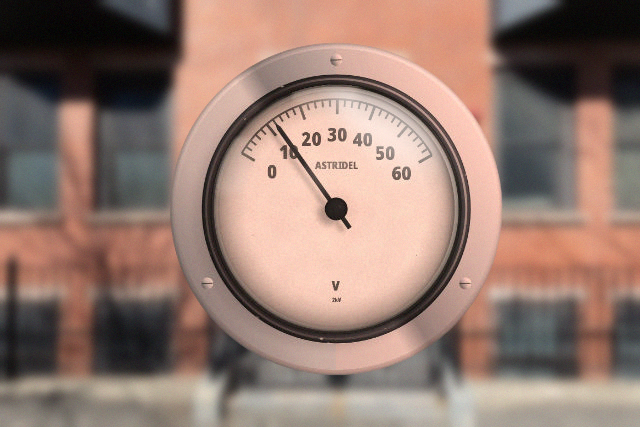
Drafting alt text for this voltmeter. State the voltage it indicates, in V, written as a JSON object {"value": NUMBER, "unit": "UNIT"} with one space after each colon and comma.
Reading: {"value": 12, "unit": "V"}
